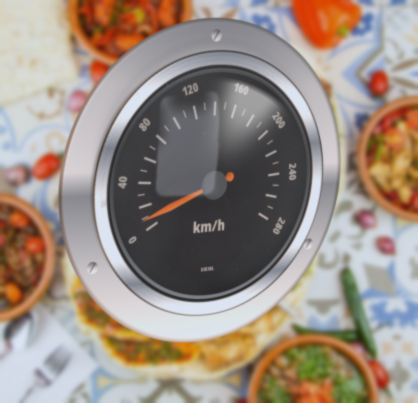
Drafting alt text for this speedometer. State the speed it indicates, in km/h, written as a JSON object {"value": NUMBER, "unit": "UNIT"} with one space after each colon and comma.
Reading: {"value": 10, "unit": "km/h"}
